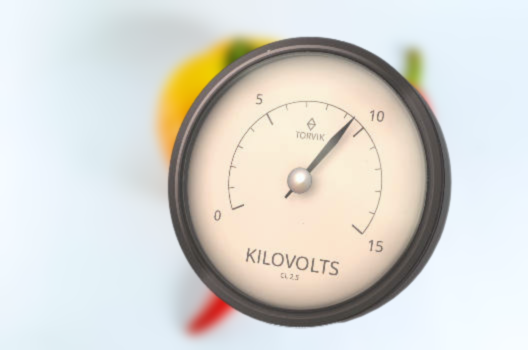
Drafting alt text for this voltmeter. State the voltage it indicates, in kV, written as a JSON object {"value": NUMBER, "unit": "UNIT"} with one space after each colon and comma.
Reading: {"value": 9.5, "unit": "kV"}
